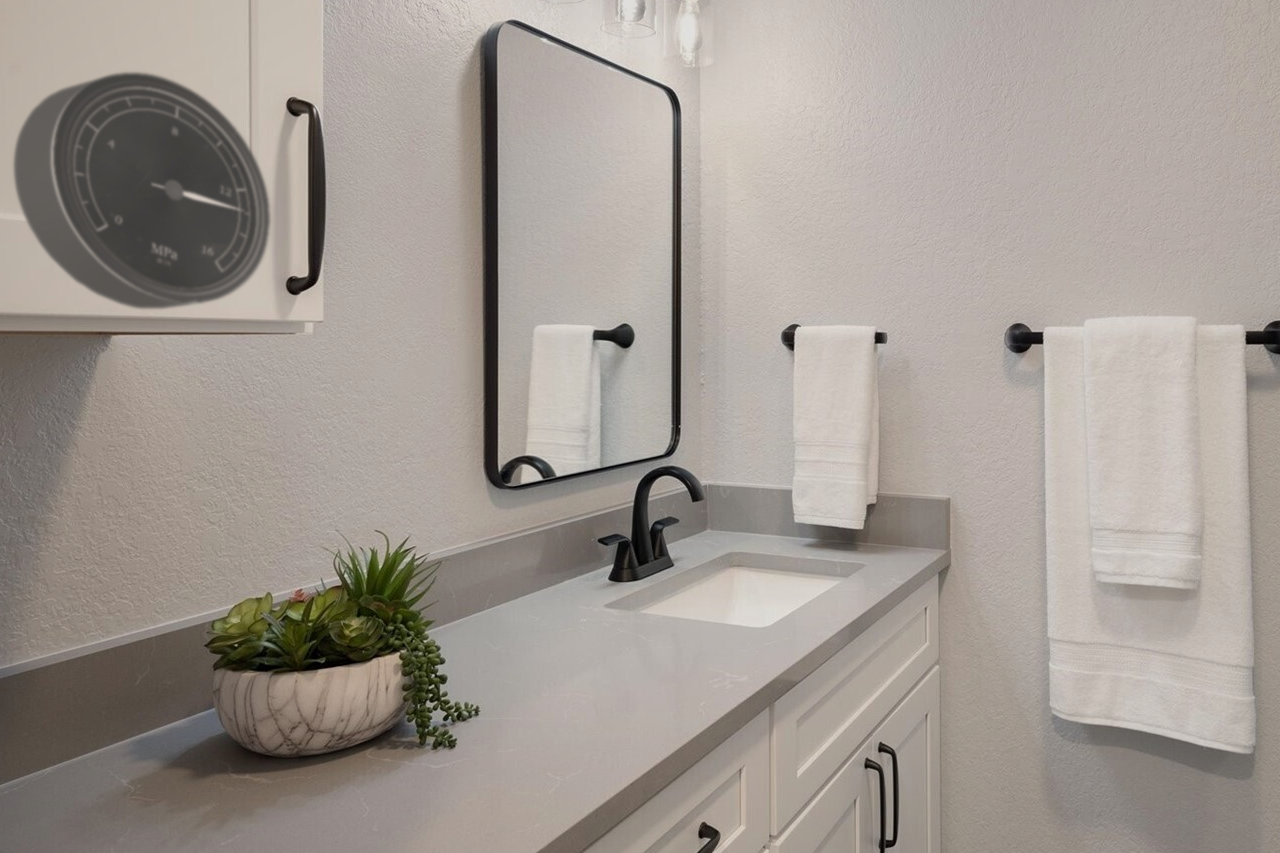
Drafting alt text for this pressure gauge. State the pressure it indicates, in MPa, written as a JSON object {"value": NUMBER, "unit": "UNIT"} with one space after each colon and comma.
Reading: {"value": 13, "unit": "MPa"}
